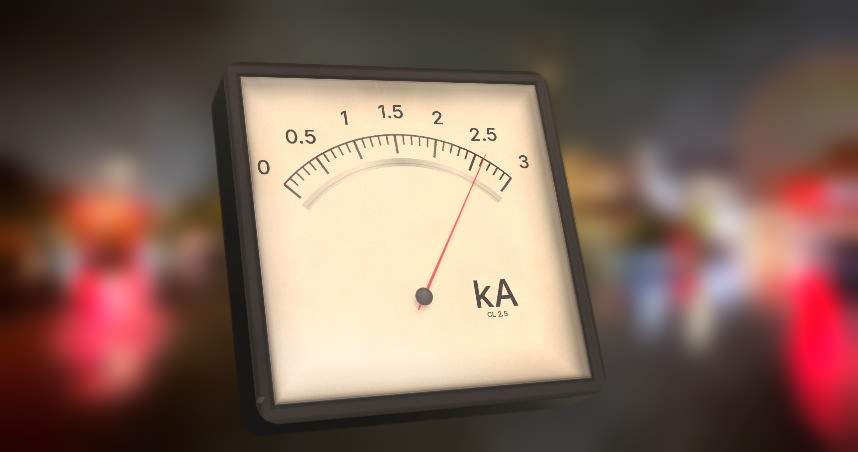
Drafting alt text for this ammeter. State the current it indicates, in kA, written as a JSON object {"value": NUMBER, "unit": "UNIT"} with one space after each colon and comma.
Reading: {"value": 2.6, "unit": "kA"}
